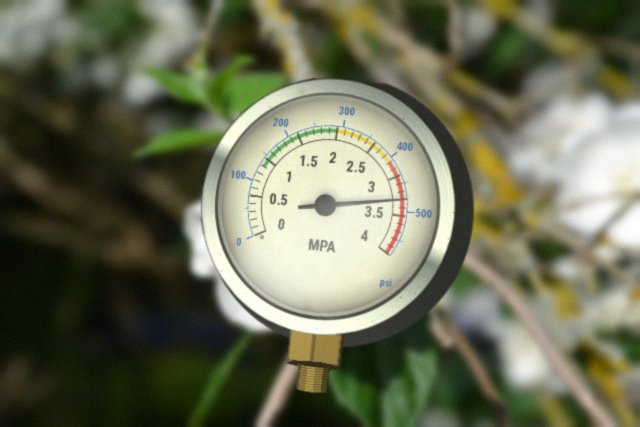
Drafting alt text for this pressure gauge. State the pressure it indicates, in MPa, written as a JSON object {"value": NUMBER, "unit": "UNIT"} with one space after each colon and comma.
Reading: {"value": 3.3, "unit": "MPa"}
